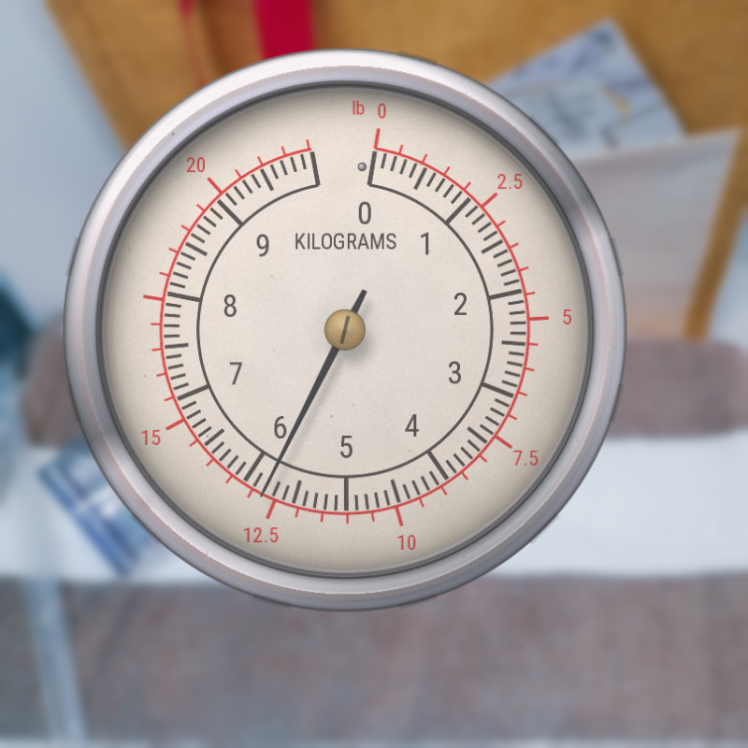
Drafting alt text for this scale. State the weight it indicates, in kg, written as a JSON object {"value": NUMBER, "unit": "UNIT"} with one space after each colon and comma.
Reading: {"value": 5.8, "unit": "kg"}
